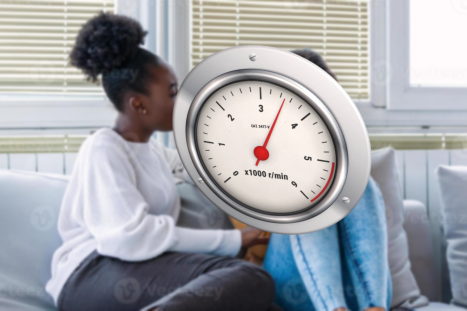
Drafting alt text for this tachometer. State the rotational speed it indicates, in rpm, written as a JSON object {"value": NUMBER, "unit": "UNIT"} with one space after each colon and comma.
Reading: {"value": 3500, "unit": "rpm"}
